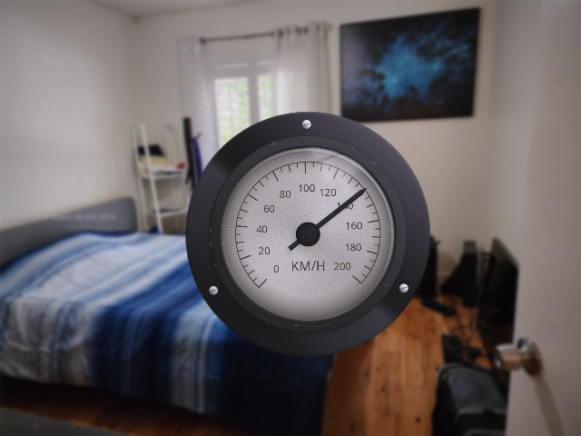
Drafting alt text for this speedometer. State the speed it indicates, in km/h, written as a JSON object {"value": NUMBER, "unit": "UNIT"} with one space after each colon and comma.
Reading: {"value": 140, "unit": "km/h"}
